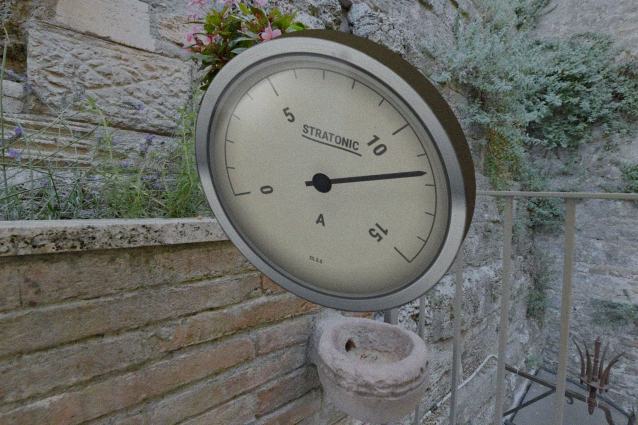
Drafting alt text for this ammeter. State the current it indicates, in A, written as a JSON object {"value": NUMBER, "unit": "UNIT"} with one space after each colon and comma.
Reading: {"value": 11.5, "unit": "A"}
